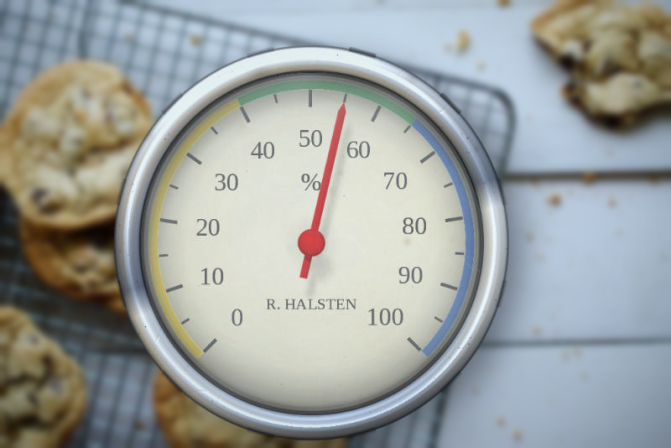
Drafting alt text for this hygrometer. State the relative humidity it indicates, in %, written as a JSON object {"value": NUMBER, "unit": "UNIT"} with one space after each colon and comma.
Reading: {"value": 55, "unit": "%"}
